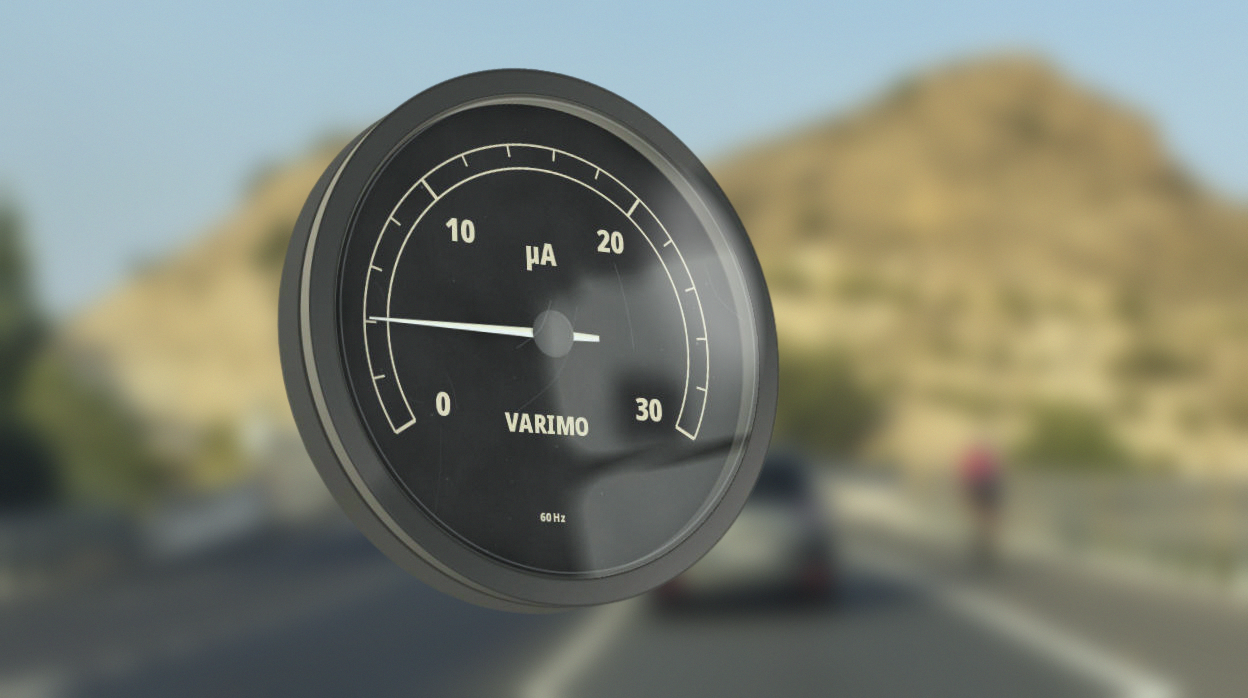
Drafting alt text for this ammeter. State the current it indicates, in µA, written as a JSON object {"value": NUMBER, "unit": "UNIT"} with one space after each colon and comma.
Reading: {"value": 4, "unit": "µA"}
